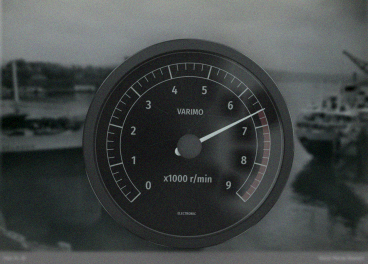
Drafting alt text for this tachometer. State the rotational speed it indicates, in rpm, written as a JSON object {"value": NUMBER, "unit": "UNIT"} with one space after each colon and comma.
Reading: {"value": 6600, "unit": "rpm"}
